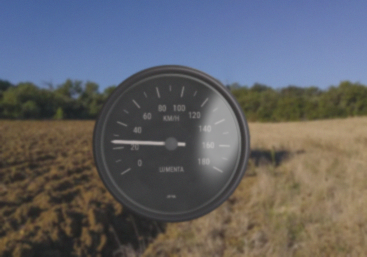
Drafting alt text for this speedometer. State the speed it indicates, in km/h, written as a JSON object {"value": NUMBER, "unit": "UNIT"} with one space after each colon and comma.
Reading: {"value": 25, "unit": "km/h"}
